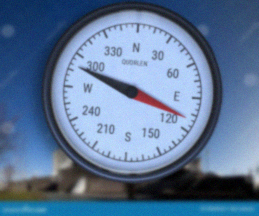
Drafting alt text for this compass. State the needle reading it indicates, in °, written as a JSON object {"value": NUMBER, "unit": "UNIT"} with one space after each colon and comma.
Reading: {"value": 110, "unit": "°"}
